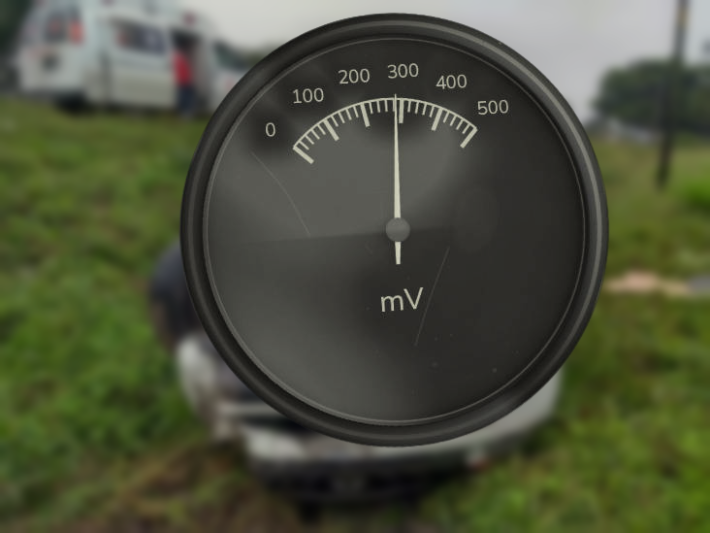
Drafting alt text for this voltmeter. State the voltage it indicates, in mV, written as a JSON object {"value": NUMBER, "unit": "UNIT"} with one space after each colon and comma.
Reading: {"value": 280, "unit": "mV"}
